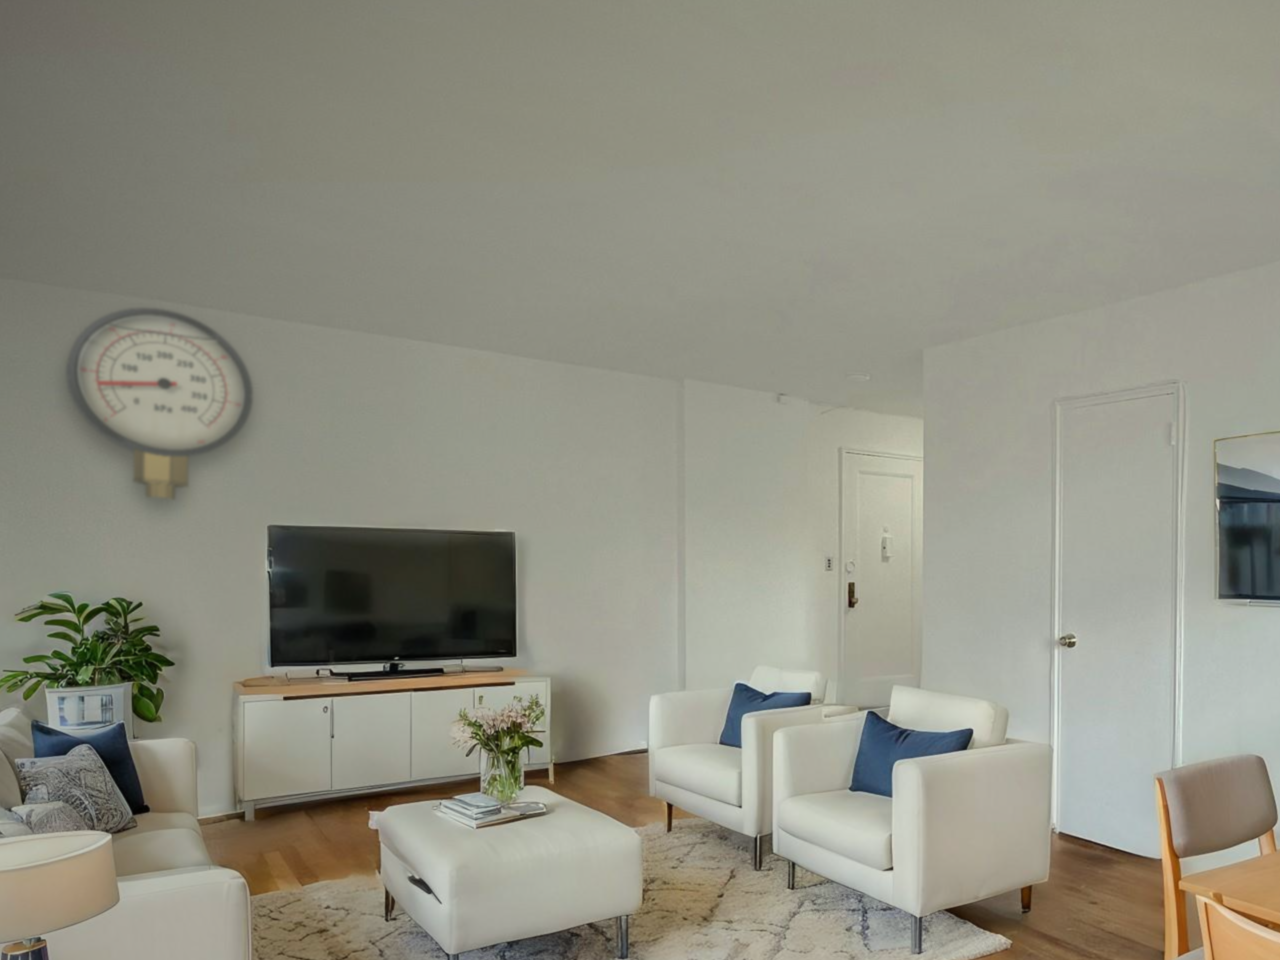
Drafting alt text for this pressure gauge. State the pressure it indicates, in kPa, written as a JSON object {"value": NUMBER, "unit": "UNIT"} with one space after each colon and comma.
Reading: {"value": 50, "unit": "kPa"}
